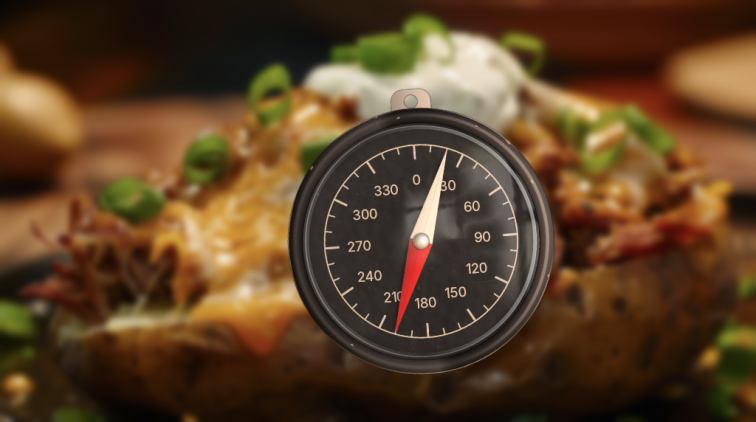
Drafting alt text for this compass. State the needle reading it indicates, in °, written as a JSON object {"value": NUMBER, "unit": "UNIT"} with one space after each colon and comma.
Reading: {"value": 200, "unit": "°"}
